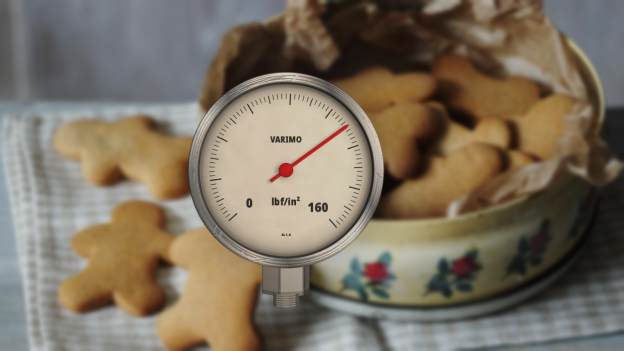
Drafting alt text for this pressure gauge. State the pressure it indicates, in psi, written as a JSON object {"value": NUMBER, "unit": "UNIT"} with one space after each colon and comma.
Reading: {"value": 110, "unit": "psi"}
